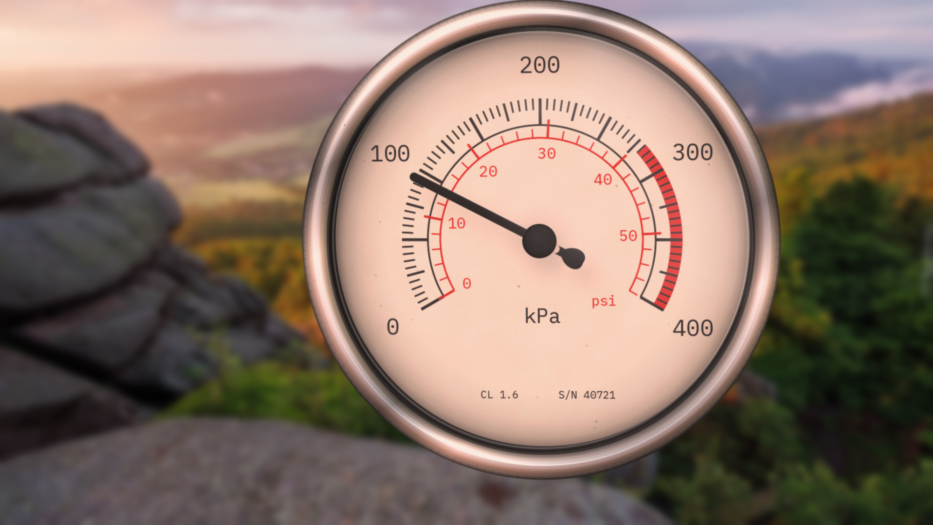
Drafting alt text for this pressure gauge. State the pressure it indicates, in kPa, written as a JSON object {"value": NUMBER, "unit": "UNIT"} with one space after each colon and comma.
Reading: {"value": 95, "unit": "kPa"}
